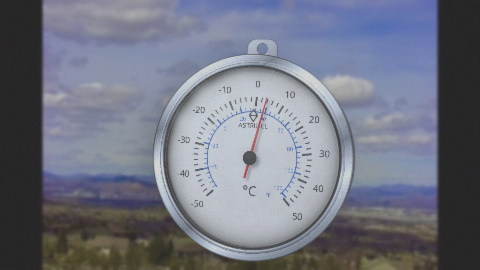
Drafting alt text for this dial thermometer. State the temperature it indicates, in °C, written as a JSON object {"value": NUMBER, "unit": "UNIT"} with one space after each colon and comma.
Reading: {"value": 4, "unit": "°C"}
